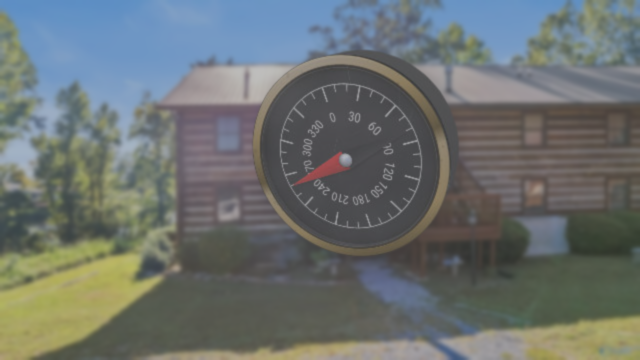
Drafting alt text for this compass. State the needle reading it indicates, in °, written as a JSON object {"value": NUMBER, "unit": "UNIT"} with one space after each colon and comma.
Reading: {"value": 260, "unit": "°"}
